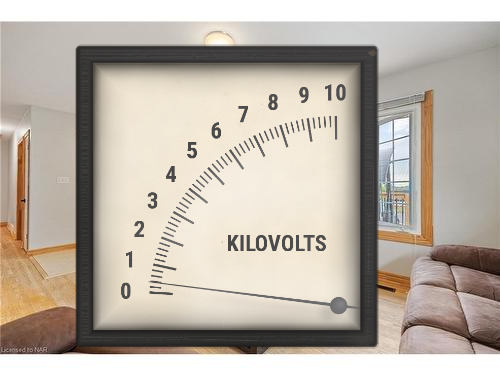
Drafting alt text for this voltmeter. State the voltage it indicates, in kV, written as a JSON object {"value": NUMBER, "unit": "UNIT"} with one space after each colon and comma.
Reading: {"value": 0.4, "unit": "kV"}
